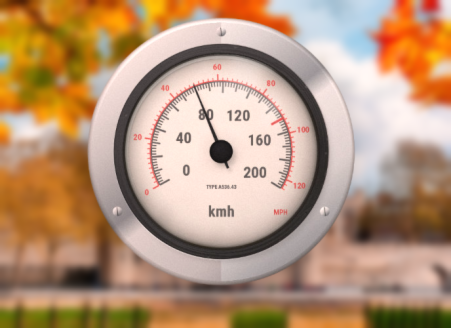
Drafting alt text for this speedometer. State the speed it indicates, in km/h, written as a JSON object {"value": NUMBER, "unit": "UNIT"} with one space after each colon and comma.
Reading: {"value": 80, "unit": "km/h"}
